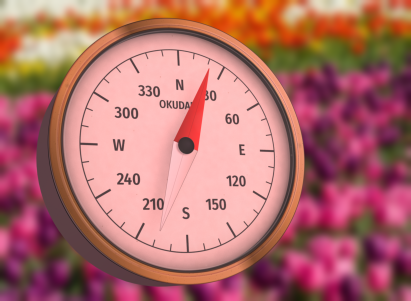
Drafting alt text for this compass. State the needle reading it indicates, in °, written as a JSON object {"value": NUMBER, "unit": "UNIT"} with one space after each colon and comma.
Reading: {"value": 20, "unit": "°"}
